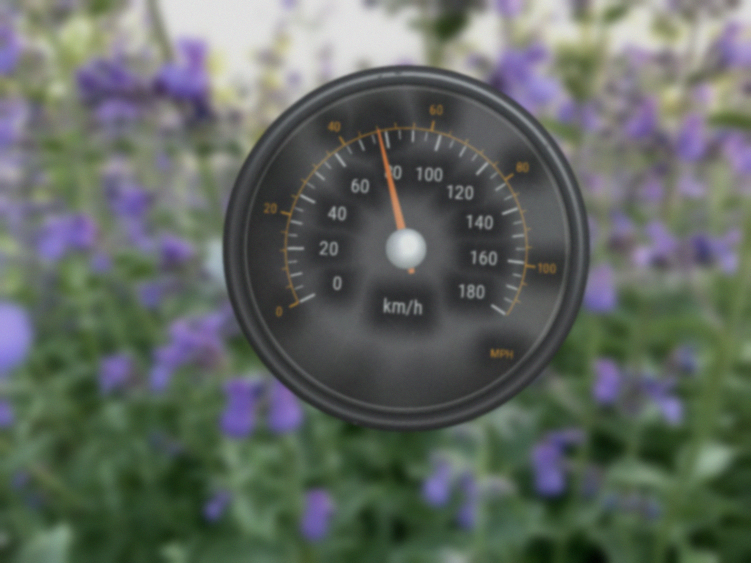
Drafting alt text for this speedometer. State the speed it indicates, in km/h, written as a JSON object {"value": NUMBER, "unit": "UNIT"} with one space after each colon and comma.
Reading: {"value": 77.5, "unit": "km/h"}
